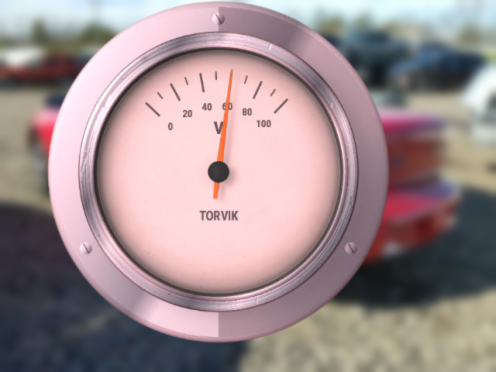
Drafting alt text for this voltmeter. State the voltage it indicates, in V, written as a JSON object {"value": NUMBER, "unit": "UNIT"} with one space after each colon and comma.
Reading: {"value": 60, "unit": "V"}
